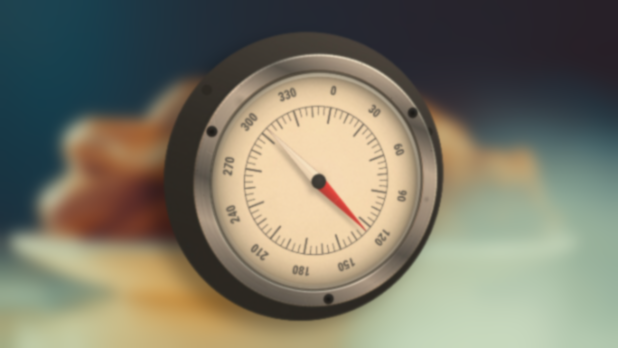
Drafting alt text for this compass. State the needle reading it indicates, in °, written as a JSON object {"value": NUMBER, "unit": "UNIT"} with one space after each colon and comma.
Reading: {"value": 125, "unit": "°"}
